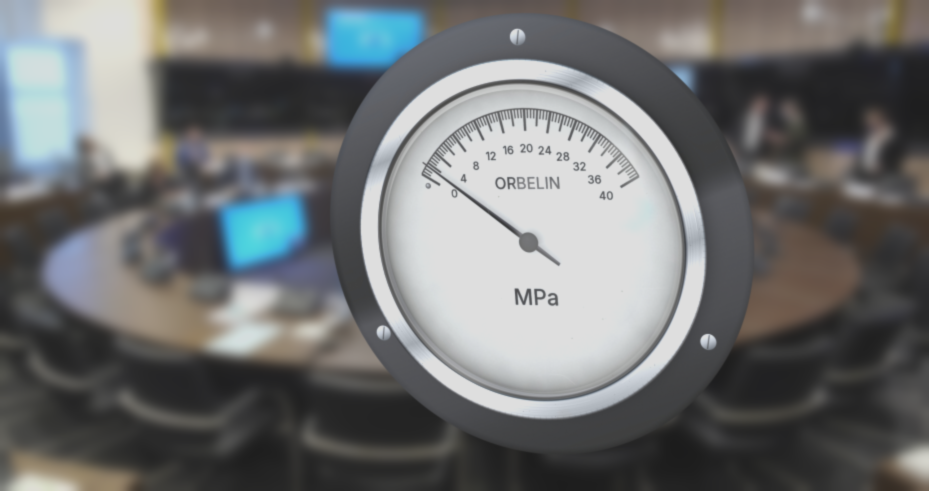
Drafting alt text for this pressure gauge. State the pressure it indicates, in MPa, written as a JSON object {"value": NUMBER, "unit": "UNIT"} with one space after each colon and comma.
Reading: {"value": 2, "unit": "MPa"}
